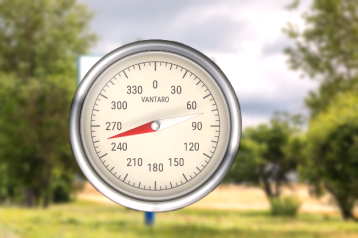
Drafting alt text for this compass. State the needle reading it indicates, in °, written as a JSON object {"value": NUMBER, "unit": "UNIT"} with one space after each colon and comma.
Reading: {"value": 255, "unit": "°"}
